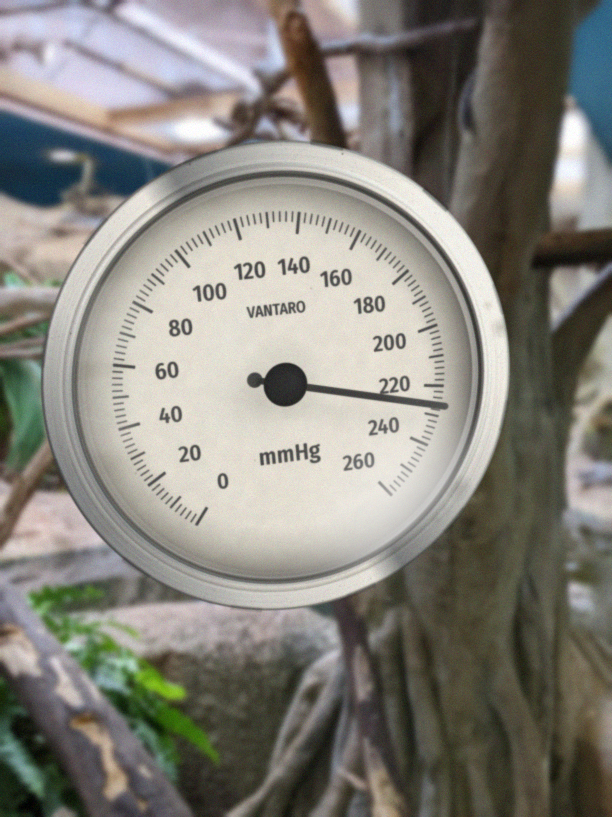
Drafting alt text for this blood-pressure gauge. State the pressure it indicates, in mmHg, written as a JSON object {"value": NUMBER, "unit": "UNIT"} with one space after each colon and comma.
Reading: {"value": 226, "unit": "mmHg"}
